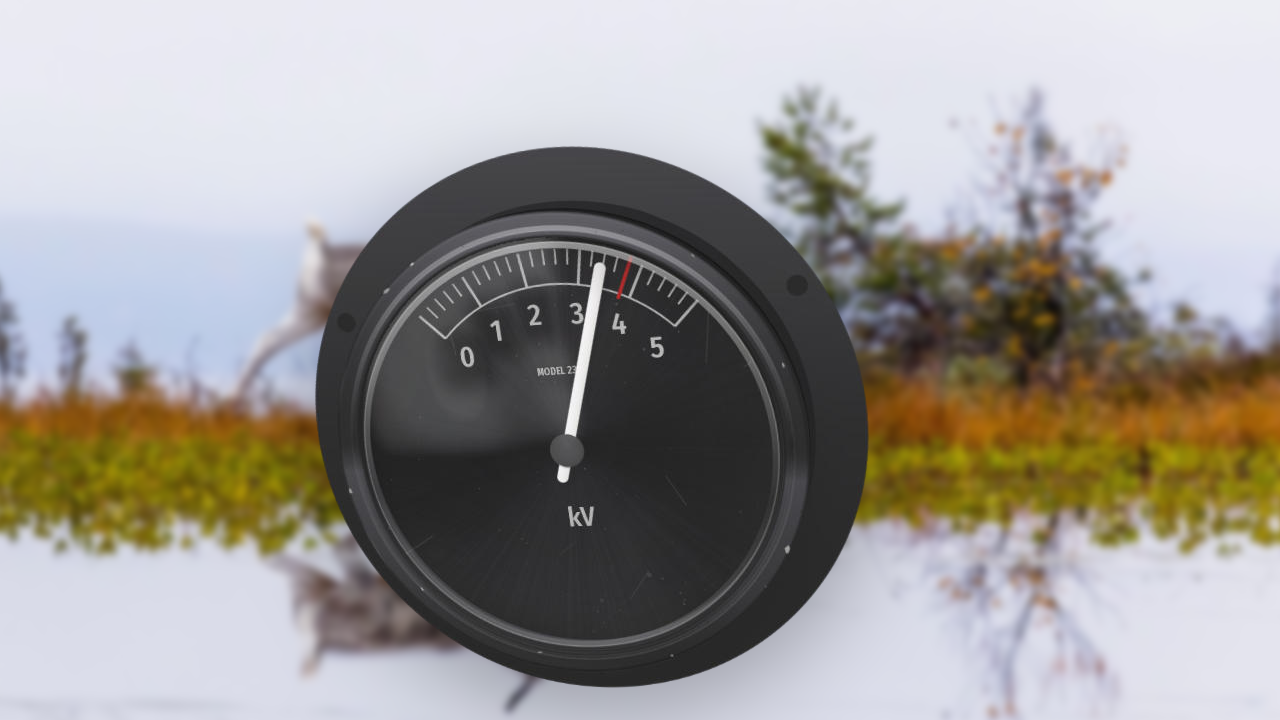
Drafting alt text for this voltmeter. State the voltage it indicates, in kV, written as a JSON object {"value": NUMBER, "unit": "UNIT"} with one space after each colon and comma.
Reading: {"value": 3.4, "unit": "kV"}
